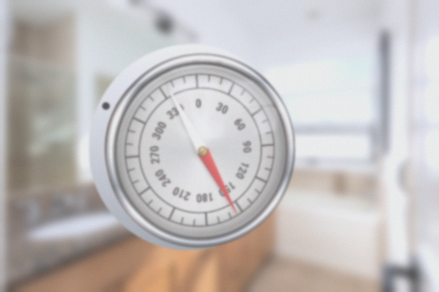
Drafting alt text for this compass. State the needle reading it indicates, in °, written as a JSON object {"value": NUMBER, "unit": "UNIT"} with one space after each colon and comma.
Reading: {"value": 155, "unit": "°"}
